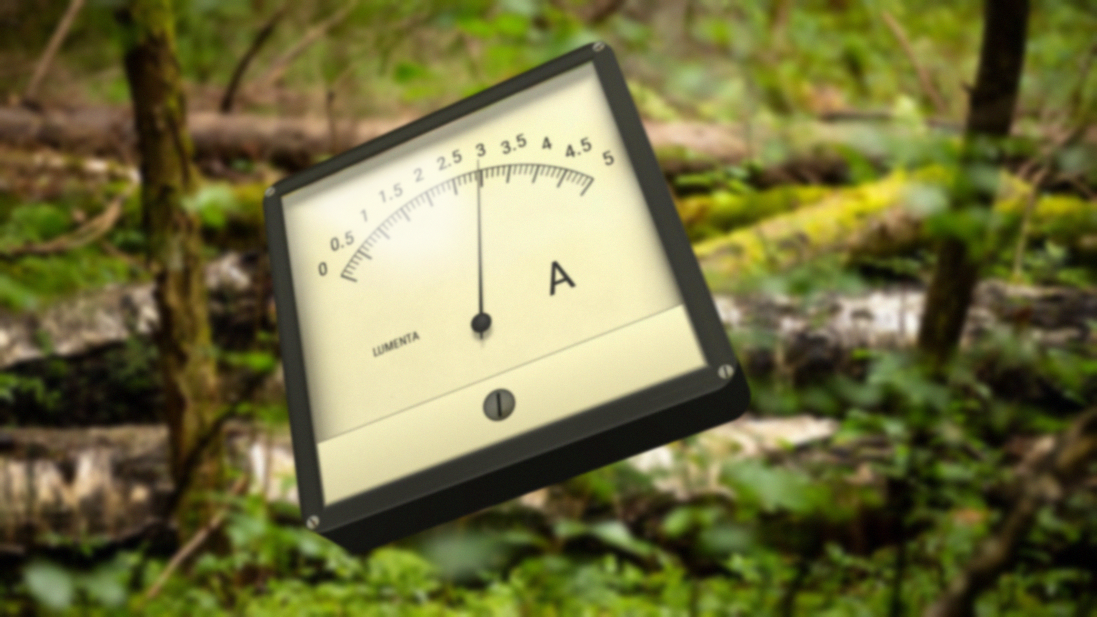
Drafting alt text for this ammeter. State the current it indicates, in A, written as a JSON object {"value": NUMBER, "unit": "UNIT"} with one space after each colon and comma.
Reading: {"value": 3, "unit": "A"}
